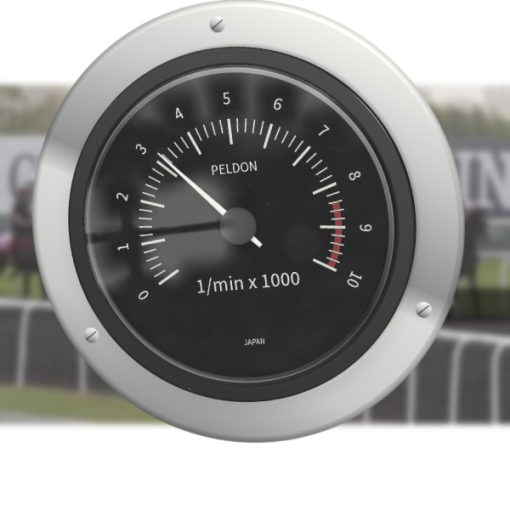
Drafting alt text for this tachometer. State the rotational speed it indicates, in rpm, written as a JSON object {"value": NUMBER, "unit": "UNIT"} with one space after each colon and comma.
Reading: {"value": 3200, "unit": "rpm"}
